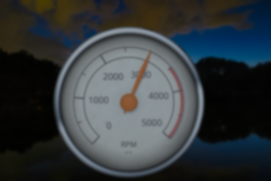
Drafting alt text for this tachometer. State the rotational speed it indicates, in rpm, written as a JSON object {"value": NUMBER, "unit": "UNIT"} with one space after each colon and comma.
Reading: {"value": 3000, "unit": "rpm"}
